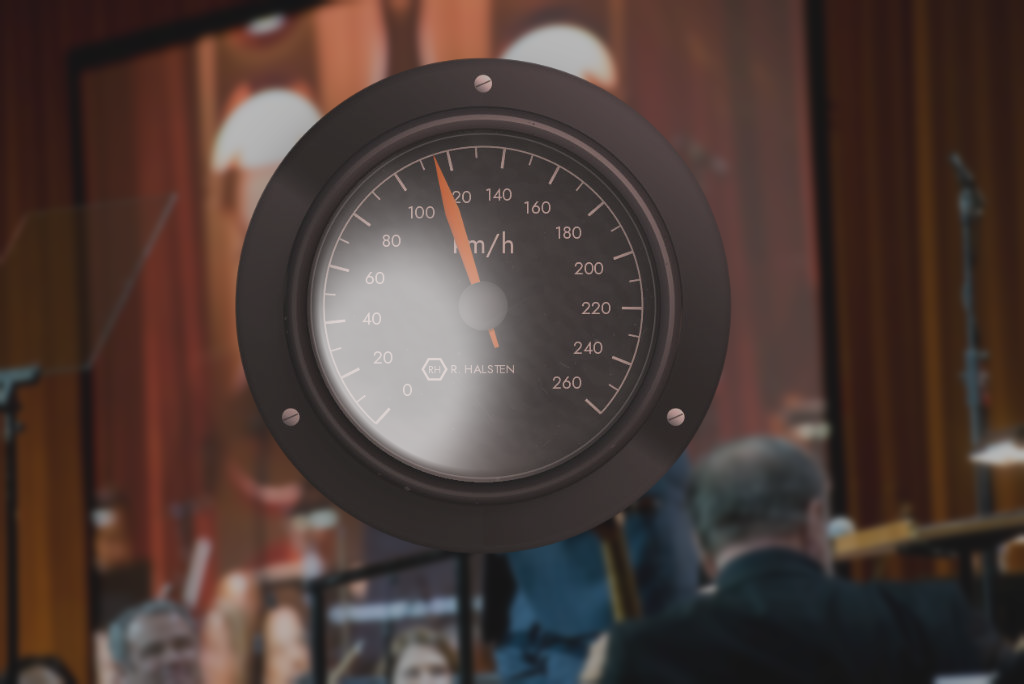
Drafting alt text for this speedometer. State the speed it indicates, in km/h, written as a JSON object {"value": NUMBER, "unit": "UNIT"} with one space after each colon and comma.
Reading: {"value": 115, "unit": "km/h"}
